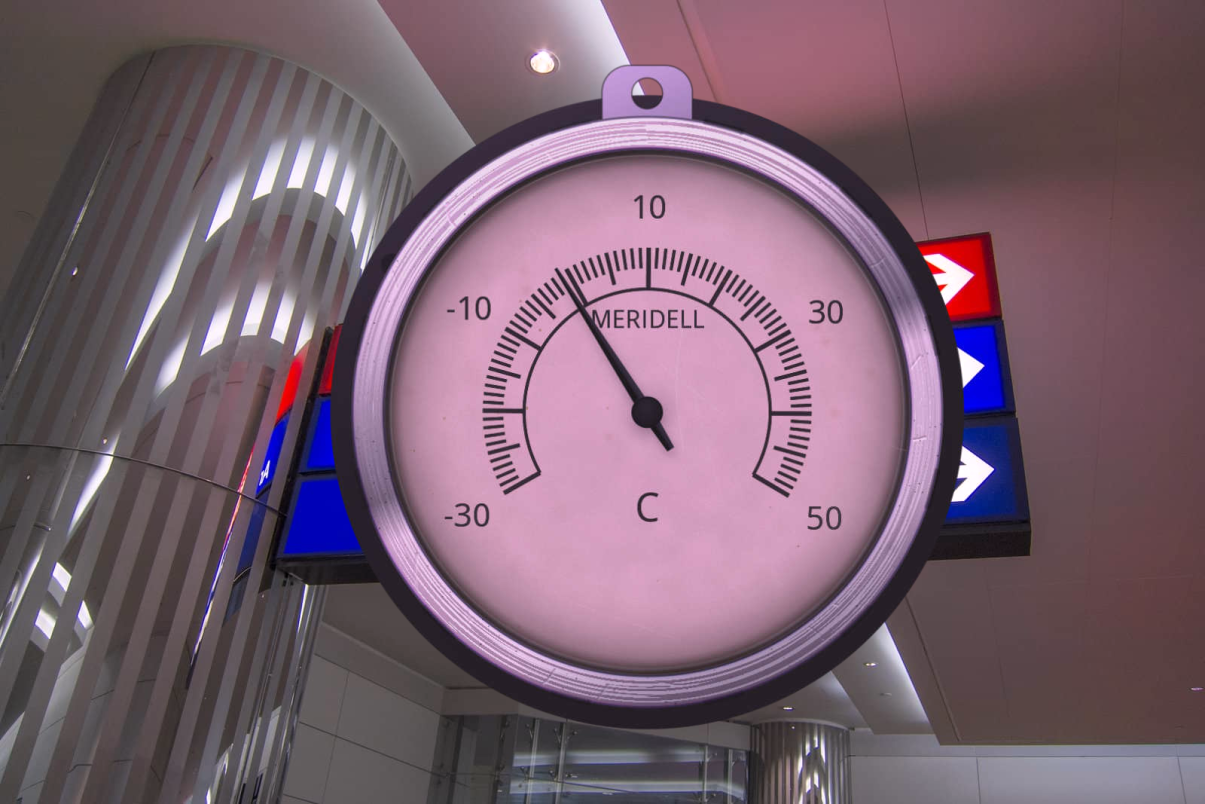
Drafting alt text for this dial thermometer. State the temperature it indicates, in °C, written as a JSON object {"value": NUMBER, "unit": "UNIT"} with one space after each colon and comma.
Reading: {"value": -1, "unit": "°C"}
